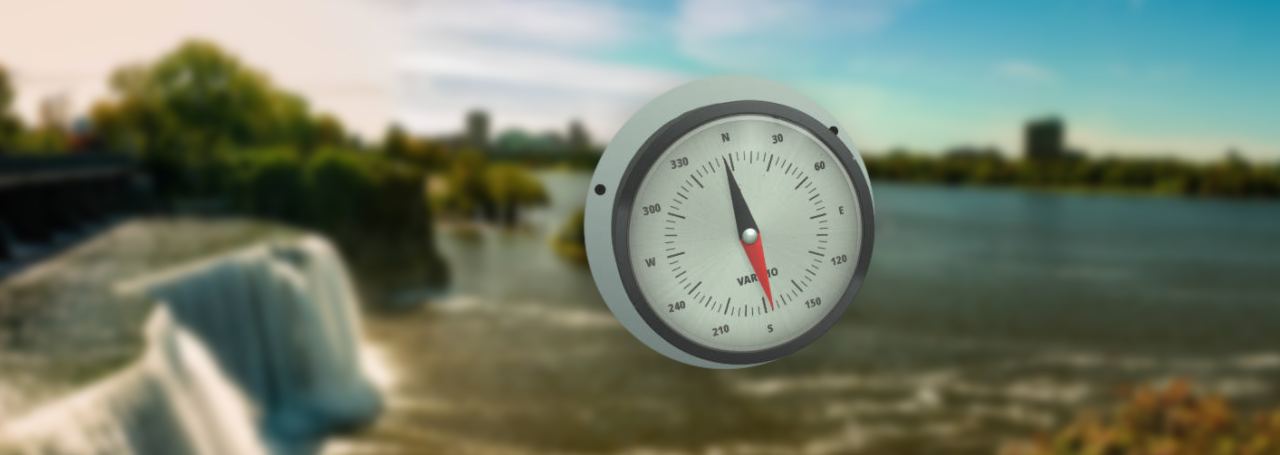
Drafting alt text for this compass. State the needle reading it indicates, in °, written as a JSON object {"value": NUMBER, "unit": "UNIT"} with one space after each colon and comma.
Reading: {"value": 175, "unit": "°"}
